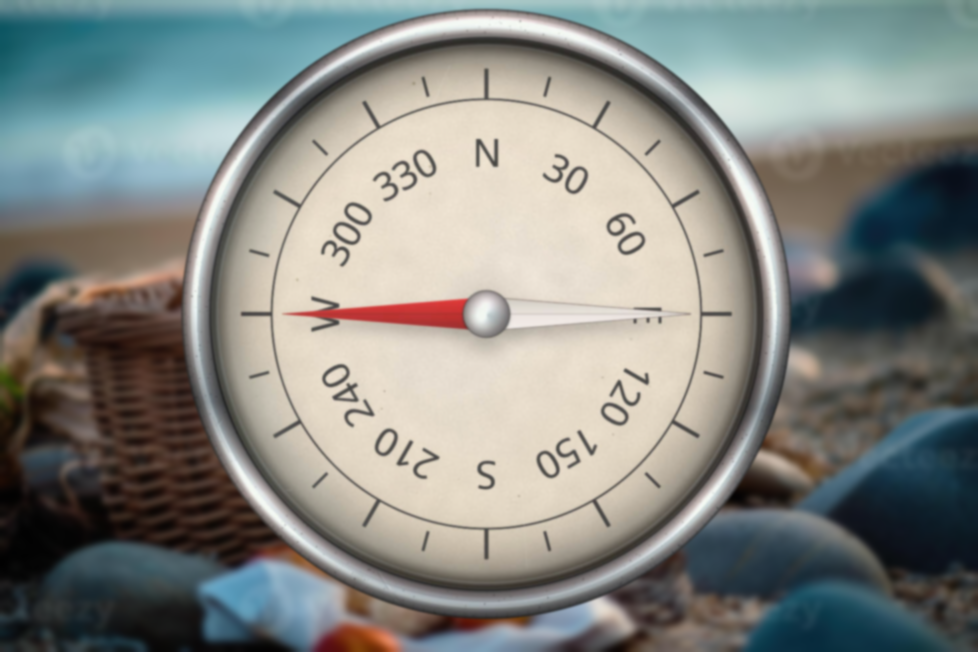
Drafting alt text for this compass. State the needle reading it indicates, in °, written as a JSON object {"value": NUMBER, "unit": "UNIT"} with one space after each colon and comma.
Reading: {"value": 270, "unit": "°"}
